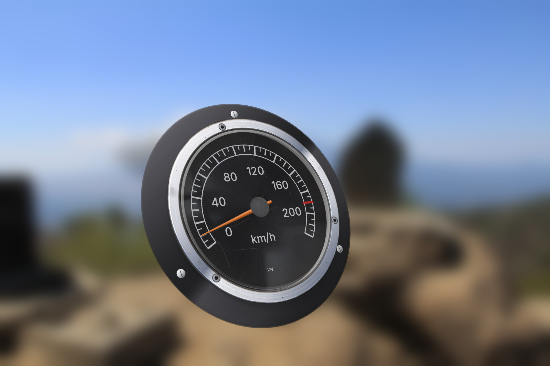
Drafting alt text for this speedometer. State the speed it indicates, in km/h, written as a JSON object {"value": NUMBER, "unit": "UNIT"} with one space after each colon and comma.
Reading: {"value": 10, "unit": "km/h"}
